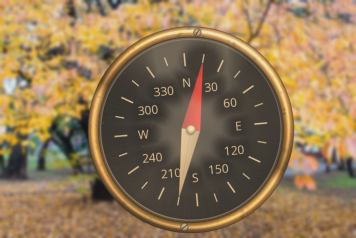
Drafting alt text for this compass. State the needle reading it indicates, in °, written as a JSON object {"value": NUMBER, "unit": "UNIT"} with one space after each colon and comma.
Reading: {"value": 15, "unit": "°"}
